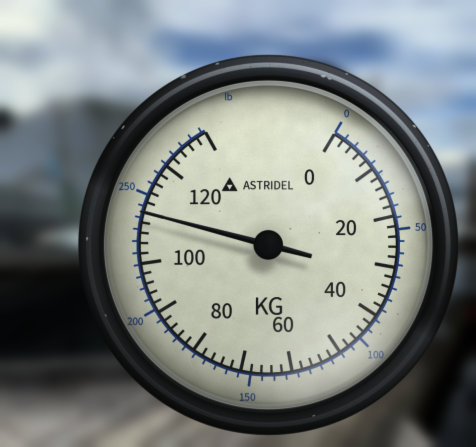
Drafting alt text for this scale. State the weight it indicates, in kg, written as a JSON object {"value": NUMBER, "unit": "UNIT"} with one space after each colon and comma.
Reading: {"value": 110, "unit": "kg"}
